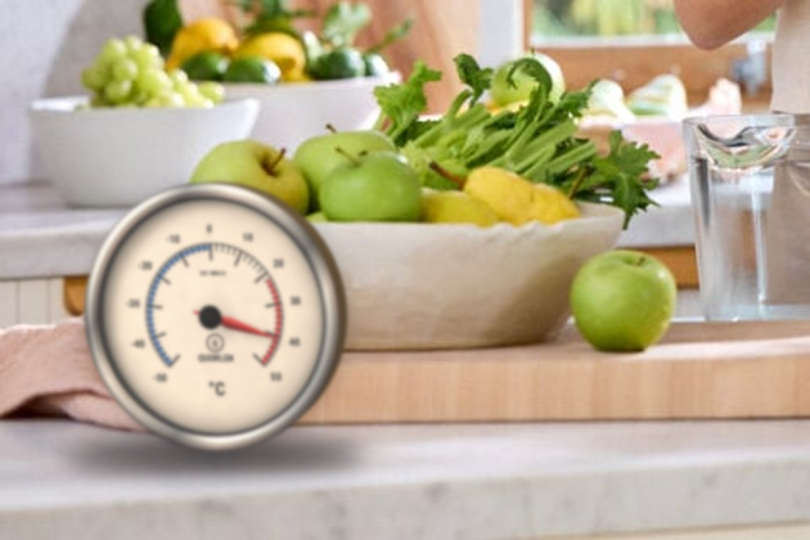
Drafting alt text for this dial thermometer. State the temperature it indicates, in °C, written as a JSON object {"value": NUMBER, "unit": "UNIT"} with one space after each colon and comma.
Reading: {"value": 40, "unit": "°C"}
